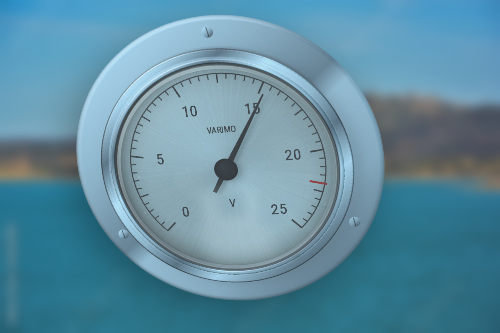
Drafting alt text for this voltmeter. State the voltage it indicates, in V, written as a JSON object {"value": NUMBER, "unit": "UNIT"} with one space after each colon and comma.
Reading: {"value": 15.25, "unit": "V"}
